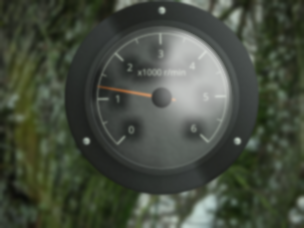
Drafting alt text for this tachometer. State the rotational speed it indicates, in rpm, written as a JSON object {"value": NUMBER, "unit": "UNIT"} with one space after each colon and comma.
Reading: {"value": 1250, "unit": "rpm"}
